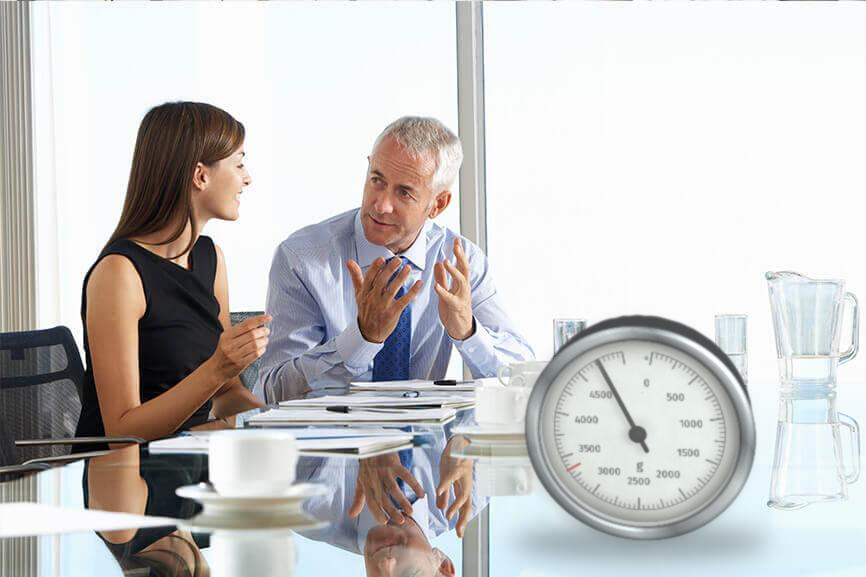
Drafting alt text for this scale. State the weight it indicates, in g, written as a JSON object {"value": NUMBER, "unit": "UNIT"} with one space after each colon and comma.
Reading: {"value": 4750, "unit": "g"}
